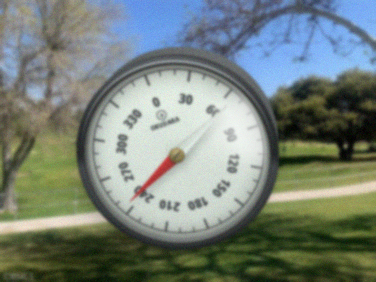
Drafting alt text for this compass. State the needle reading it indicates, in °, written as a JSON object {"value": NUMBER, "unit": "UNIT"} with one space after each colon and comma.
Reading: {"value": 245, "unit": "°"}
